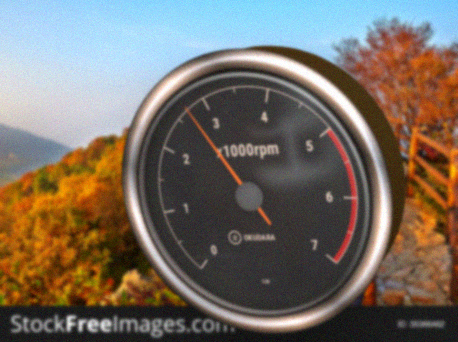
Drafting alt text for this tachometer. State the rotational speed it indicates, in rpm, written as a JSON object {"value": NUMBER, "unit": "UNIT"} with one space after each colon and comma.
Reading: {"value": 2750, "unit": "rpm"}
